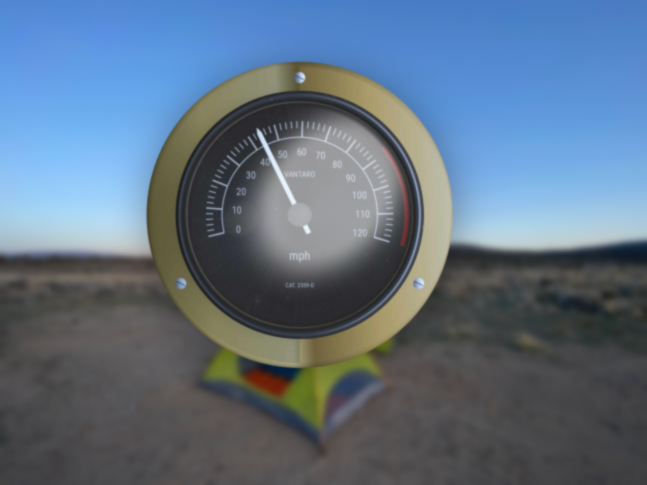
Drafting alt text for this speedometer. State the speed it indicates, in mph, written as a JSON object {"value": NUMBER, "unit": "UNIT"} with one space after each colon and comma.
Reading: {"value": 44, "unit": "mph"}
